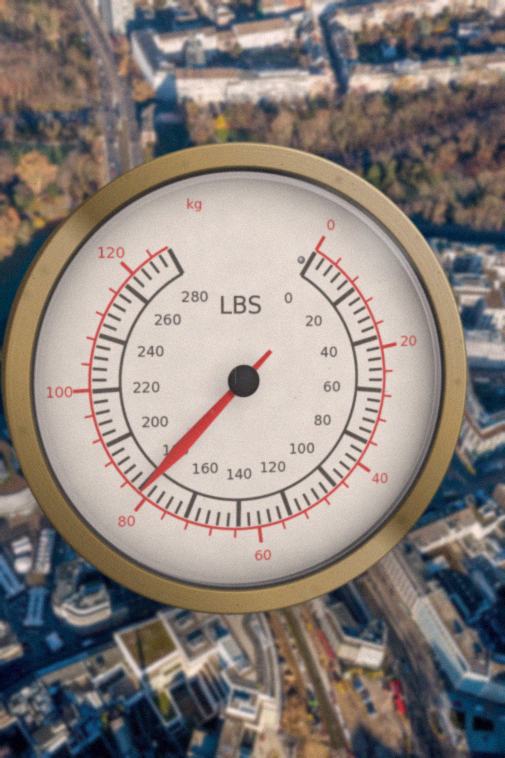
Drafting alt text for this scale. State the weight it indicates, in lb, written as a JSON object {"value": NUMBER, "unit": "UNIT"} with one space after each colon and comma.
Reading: {"value": 180, "unit": "lb"}
